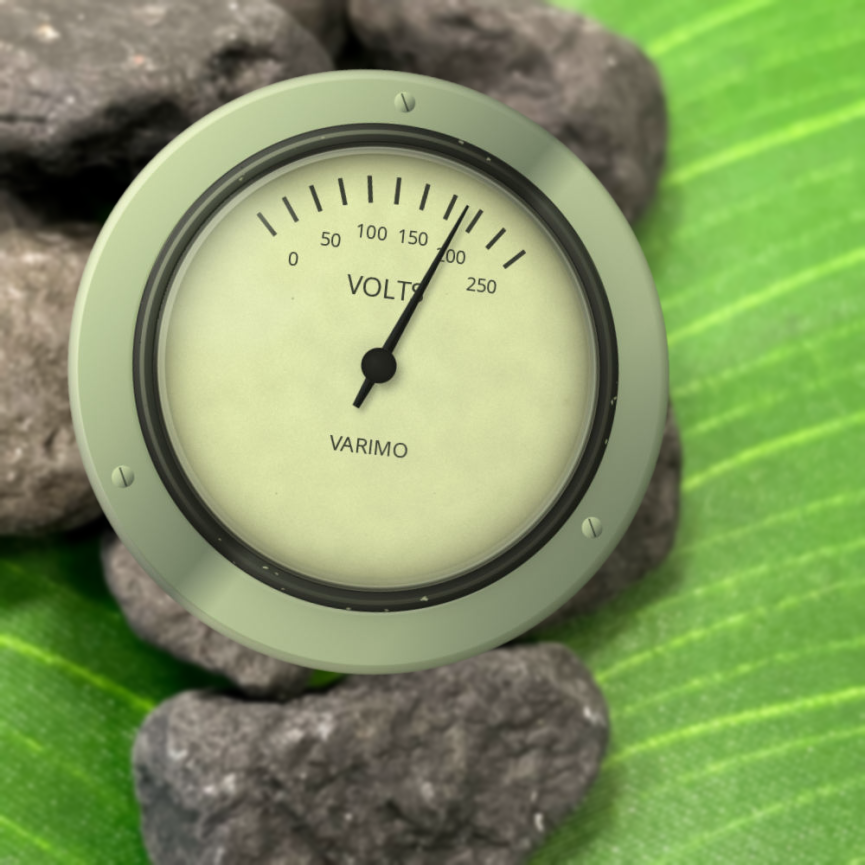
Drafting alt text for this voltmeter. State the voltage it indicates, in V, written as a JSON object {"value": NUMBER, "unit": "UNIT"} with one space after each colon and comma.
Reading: {"value": 187.5, "unit": "V"}
